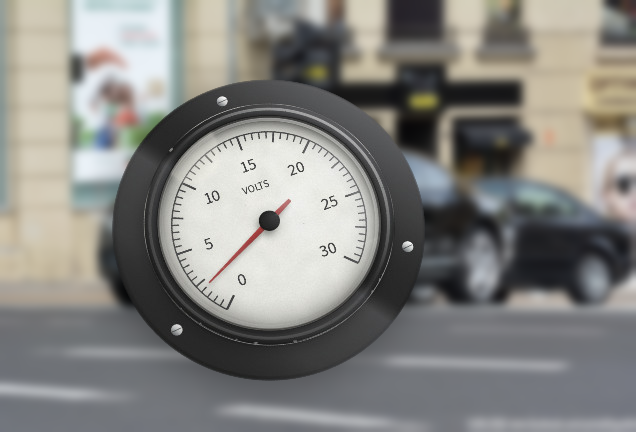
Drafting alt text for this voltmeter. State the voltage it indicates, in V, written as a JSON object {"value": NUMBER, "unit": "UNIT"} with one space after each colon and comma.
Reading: {"value": 2, "unit": "V"}
